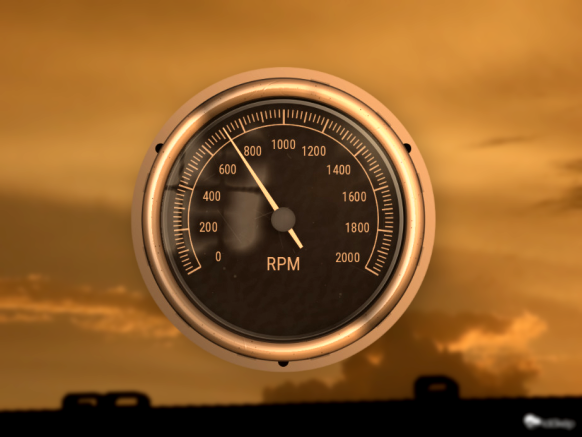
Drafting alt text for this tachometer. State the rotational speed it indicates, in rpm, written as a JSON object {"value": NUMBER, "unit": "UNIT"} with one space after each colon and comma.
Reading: {"value": 720, "unit": "rpm"}
